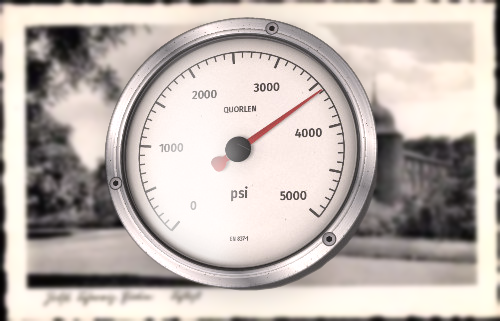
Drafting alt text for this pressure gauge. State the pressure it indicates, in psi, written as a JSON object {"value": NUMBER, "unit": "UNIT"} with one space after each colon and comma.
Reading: {"value": 3600, "unit": "psi"}
